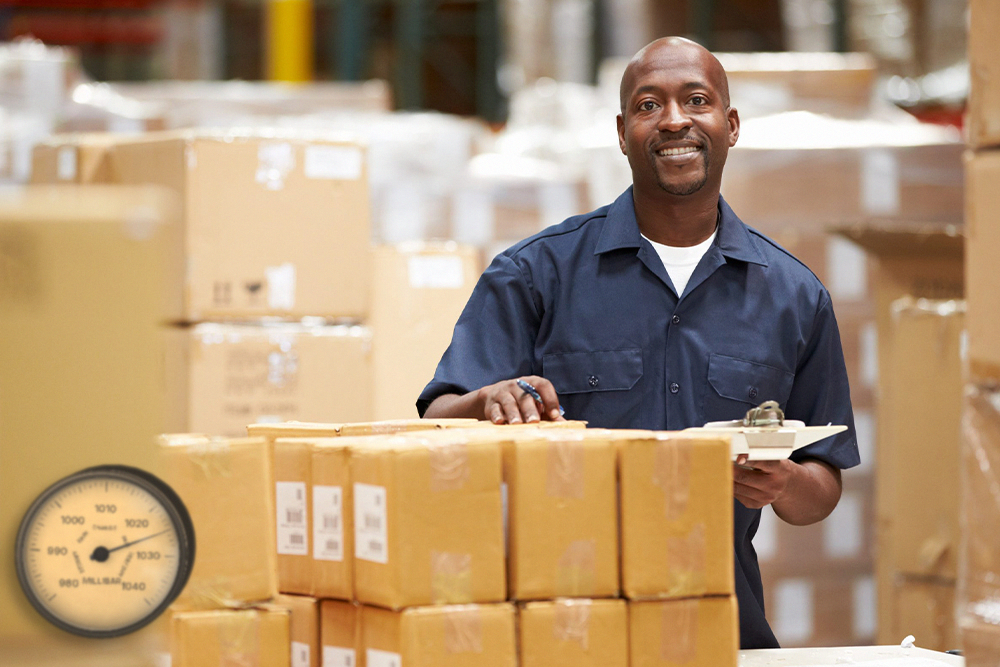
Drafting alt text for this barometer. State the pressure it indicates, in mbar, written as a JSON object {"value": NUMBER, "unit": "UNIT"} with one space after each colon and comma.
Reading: {"value": 1025, "unit": "mbar"}
